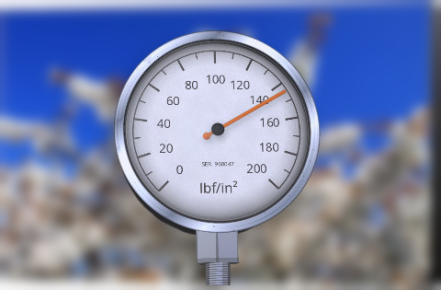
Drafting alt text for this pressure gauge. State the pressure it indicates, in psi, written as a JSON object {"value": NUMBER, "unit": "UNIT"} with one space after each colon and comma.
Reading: {"value": 145, "unit": "psi"}
